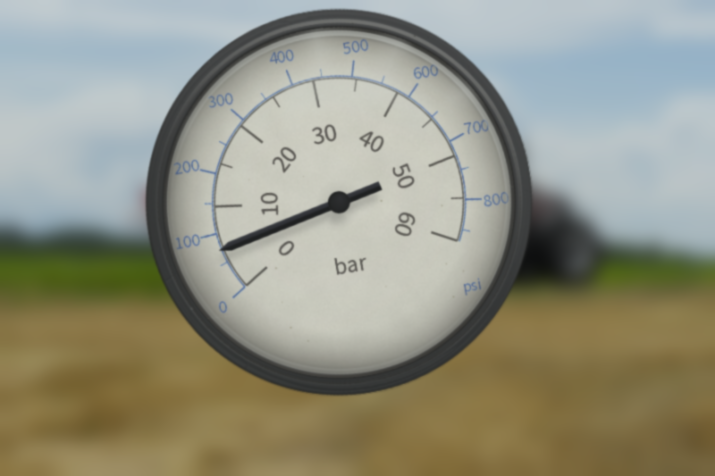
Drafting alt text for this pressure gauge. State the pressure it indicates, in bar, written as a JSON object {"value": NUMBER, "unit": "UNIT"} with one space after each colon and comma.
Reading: {"value": 5, "unit": "bar"}
